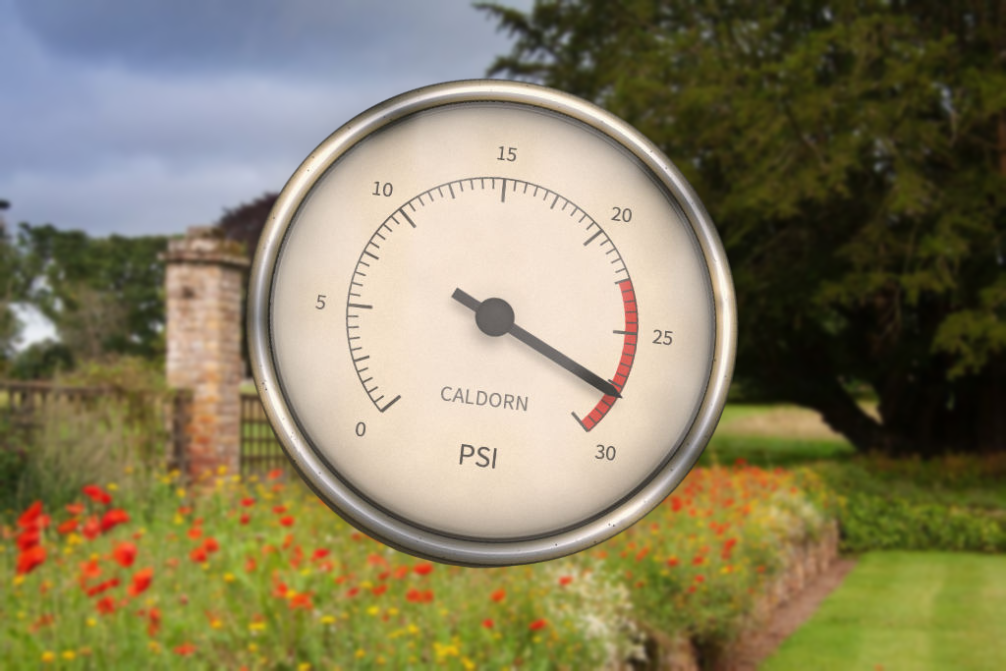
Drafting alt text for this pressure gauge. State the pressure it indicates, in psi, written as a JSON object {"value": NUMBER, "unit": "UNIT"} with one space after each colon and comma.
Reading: {"value": 28, "unit": "psi"}
